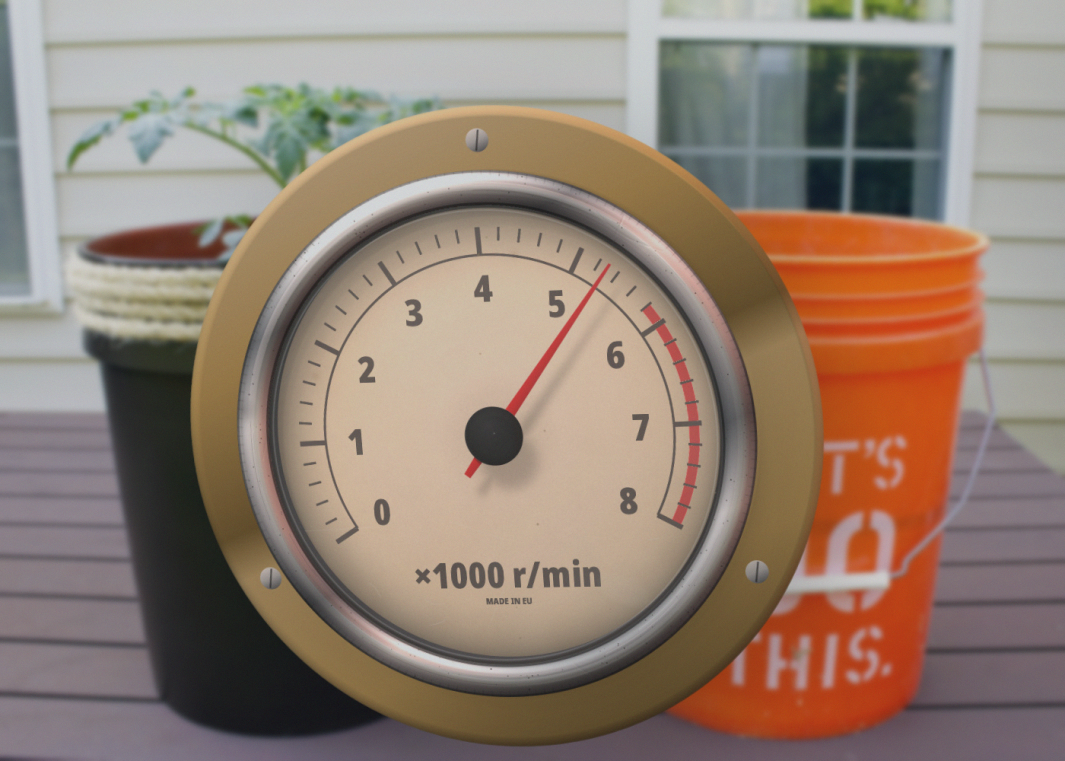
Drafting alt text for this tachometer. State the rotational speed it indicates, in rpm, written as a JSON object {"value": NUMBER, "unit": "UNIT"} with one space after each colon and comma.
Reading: {"value": 5300, "unit": "rpm"}
